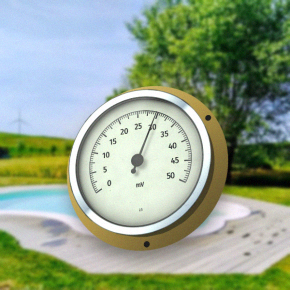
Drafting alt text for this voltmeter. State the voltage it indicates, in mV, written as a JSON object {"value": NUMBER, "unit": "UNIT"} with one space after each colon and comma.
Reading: {"value": 30, "unit": "mV"}
